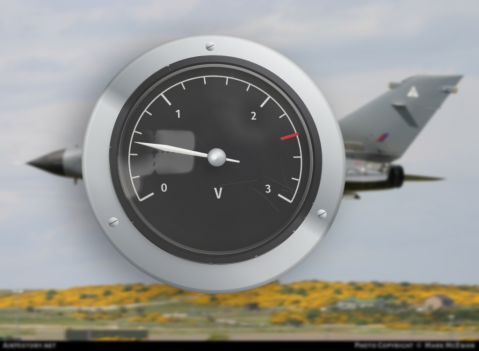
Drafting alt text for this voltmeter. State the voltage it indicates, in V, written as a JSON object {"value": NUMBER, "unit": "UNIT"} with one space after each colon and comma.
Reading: {"value": 0.5, "unit": "V"}
